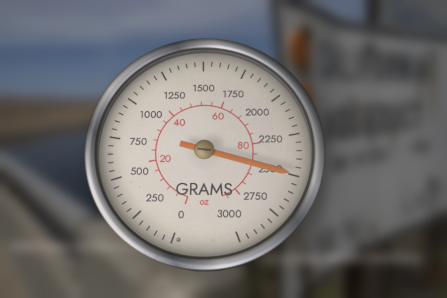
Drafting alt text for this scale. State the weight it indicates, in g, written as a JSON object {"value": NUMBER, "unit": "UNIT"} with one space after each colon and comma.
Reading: {"value": 2500, "unit": "g"}
